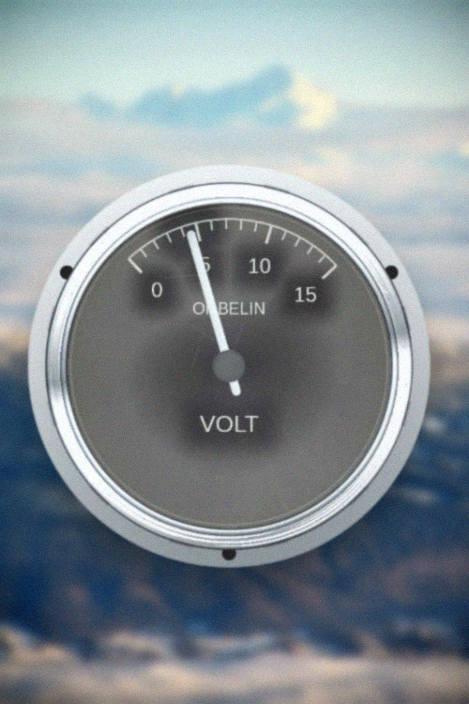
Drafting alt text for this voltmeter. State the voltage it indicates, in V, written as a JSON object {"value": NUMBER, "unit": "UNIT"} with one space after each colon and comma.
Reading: {"value": 4.5, "unit": "V"}
